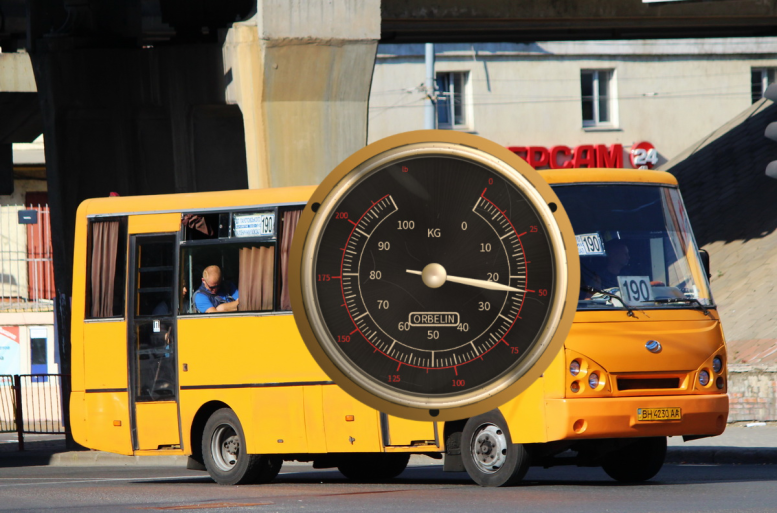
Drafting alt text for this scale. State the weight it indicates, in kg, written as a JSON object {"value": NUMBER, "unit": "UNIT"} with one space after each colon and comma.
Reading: {"value": 23, "unit": "kg"}
